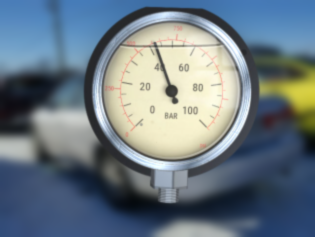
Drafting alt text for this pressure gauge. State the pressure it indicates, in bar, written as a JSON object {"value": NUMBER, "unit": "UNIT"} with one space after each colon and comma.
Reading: {"value": 42.5, "unit": "bar"}
